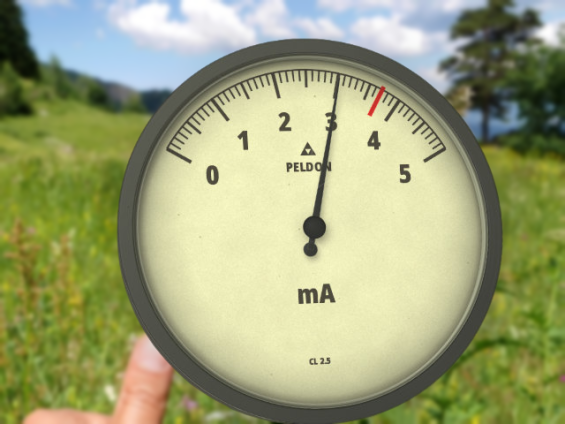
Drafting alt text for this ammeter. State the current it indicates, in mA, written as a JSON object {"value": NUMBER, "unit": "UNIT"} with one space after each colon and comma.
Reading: {"value": 3, "unit": "mA"}
